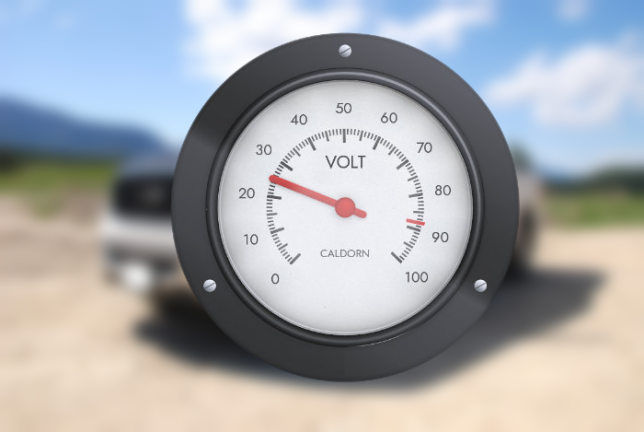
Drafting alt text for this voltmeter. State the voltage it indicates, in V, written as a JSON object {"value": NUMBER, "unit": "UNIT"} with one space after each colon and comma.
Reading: {"value": 25, "unit": "V"}
